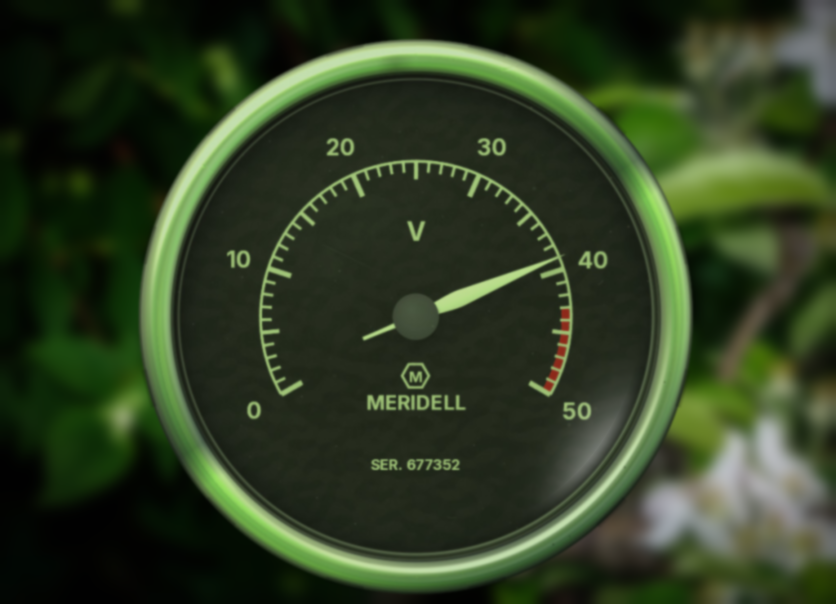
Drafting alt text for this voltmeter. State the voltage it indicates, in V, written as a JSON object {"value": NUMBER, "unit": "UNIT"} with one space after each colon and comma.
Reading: {"value": 39, "unit": "V"}
